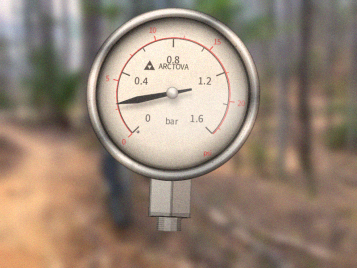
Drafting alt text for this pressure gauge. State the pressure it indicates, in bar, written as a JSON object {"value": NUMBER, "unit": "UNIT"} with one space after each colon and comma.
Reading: {"value": 0.2, "unit": "bar"}
